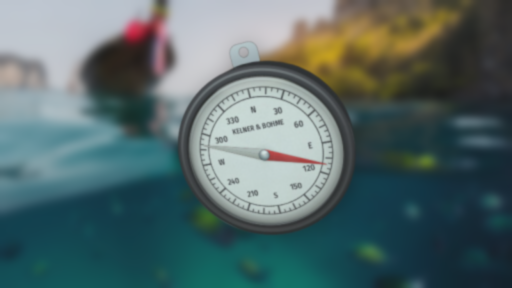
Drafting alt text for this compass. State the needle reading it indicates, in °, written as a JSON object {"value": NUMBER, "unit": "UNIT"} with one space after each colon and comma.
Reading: {"value": 110, "unit": "°"}
